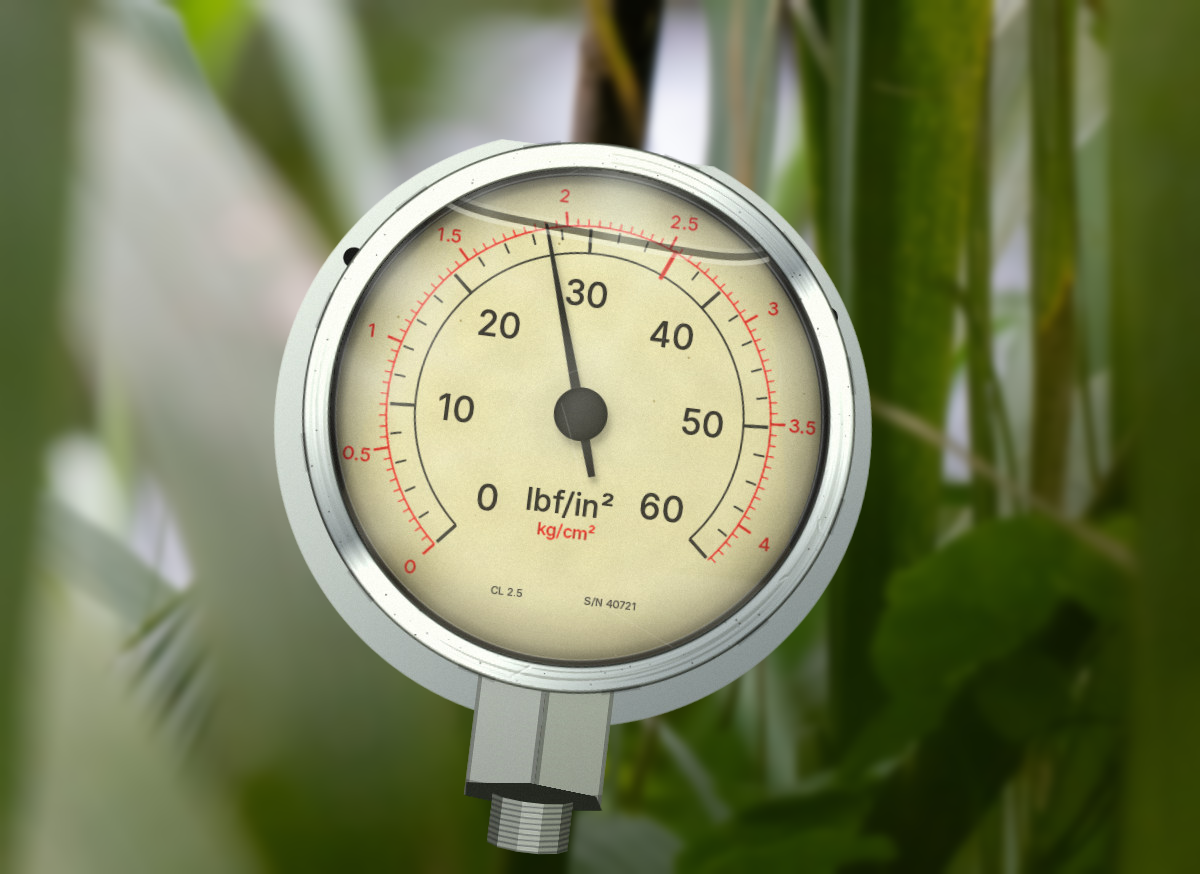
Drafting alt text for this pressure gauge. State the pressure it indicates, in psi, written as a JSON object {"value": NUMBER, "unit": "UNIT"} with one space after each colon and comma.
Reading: {"value": 27, "unit": "psi"}
